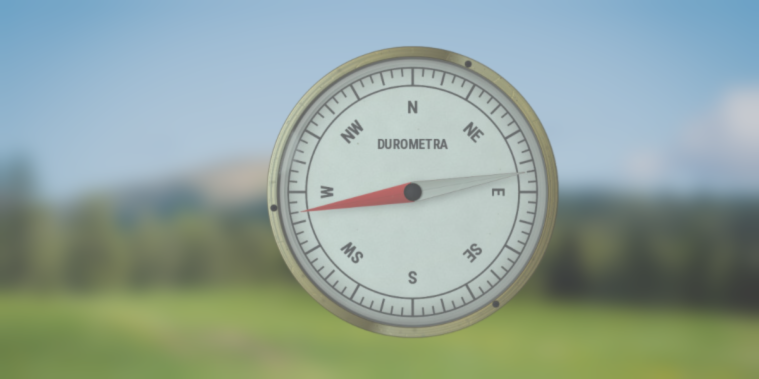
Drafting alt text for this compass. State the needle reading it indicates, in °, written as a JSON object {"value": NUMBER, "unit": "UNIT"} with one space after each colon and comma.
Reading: {"value": 260, "unit": "°"}
